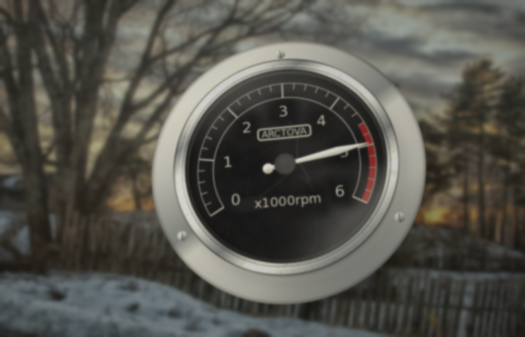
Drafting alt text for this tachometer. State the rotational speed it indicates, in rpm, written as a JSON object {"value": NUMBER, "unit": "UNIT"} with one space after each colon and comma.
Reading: {"value": 5000, "unit": "rpm"}
